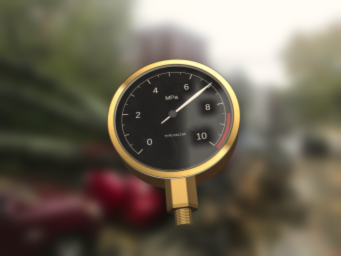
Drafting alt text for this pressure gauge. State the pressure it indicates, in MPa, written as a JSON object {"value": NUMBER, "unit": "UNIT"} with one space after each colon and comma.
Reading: {"value": 7, "unit": "MPa"}
